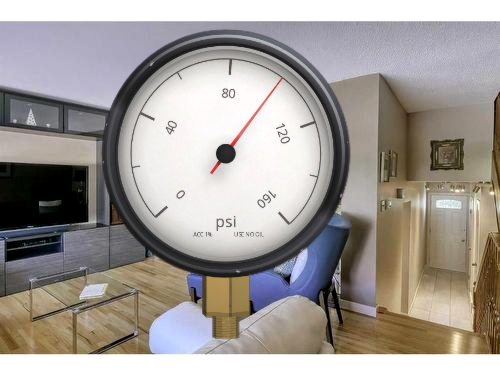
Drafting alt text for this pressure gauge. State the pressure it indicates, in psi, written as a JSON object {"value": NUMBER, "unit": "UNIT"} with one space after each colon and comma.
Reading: {"value": 100, "unit": "psi"}
